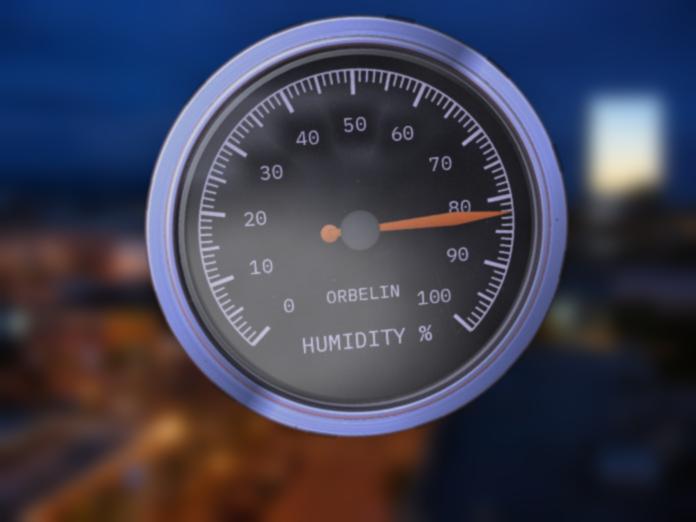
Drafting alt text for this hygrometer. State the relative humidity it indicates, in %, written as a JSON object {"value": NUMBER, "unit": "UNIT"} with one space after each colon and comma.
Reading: {"value": 82, "unit": "%"}
